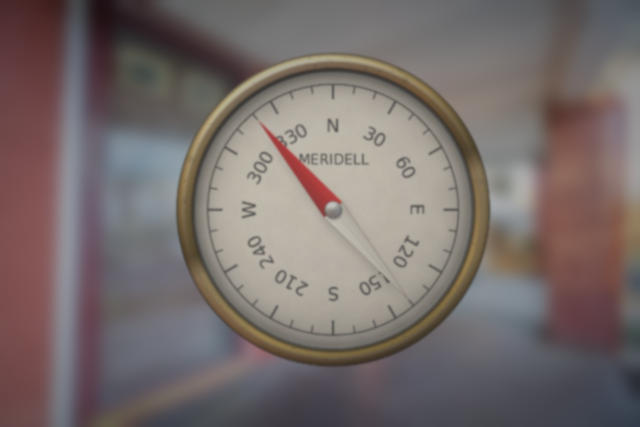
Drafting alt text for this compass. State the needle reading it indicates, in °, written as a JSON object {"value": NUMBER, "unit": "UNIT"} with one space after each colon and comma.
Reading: {"value": 320, "unit": "°"}
